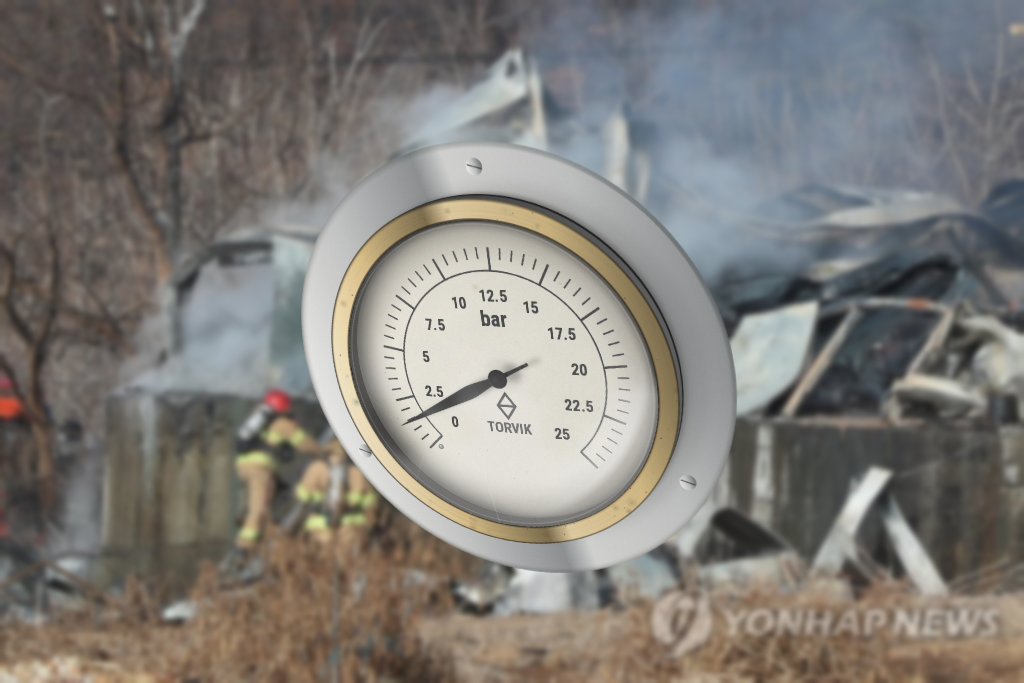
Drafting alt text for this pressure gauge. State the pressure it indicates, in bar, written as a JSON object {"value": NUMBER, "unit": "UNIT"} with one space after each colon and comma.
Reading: {"value": 1.5, "unit": "bar"}
